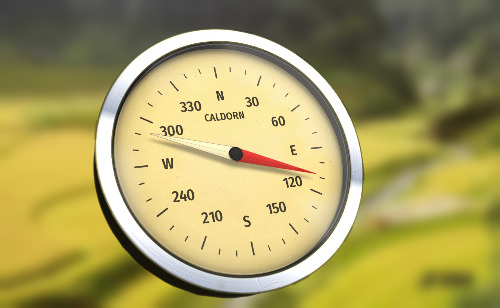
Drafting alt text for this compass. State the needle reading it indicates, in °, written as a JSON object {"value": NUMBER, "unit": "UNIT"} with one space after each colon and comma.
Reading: {"value": 110, "unit": "°"}
